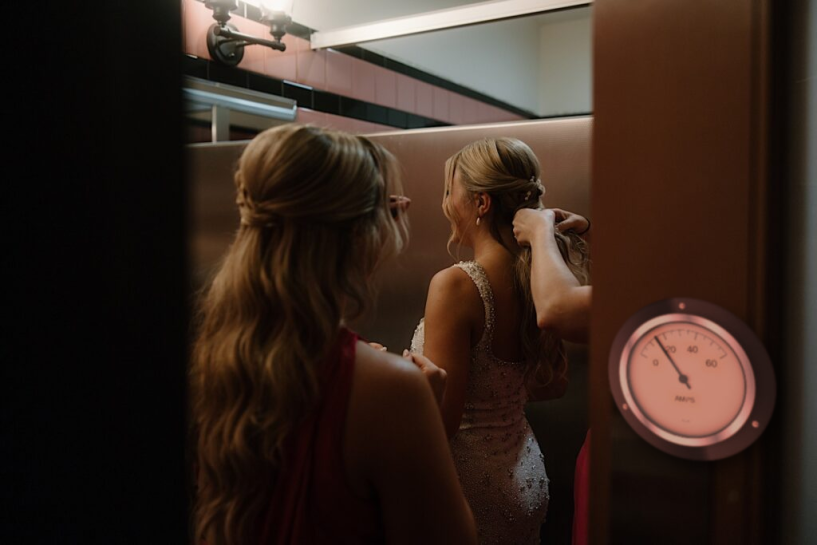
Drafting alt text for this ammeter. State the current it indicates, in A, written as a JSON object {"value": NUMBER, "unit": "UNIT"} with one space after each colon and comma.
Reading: {"value": 15, "unit": "A"}
